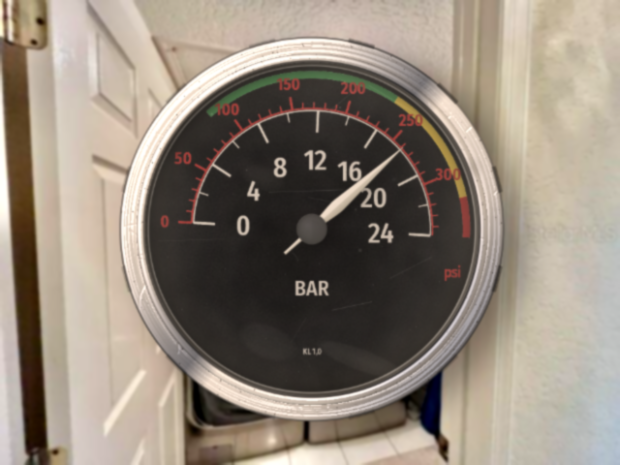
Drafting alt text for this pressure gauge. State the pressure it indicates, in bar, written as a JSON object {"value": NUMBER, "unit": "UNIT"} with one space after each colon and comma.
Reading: {"value": 18, "unit": "bar"}
